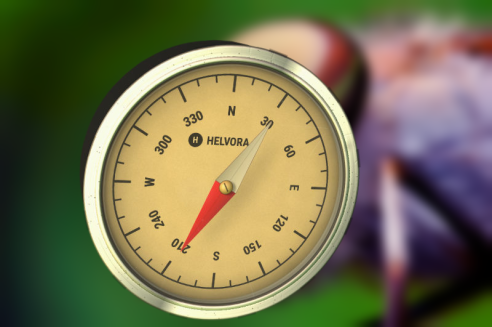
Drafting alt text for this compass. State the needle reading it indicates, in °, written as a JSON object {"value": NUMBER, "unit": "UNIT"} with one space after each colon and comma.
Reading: {"value": 210, "unit": "°"}
